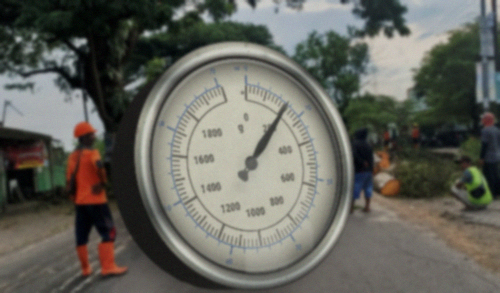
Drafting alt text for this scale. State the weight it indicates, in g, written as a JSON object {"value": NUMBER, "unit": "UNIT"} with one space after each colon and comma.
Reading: {"value": 200, "unit": "g"}
